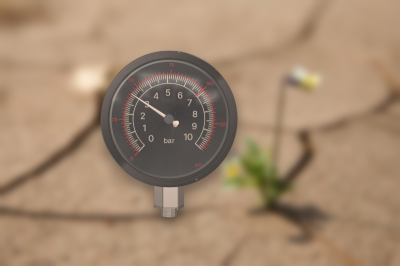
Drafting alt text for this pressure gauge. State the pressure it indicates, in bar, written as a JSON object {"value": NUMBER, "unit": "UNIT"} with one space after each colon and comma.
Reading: {"value": 3, "unit": "bar"}
